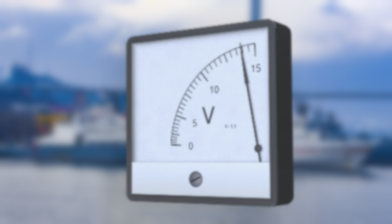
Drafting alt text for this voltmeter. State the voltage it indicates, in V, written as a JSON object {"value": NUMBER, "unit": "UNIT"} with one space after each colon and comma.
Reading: {"value": 14, "unit": "V"}
